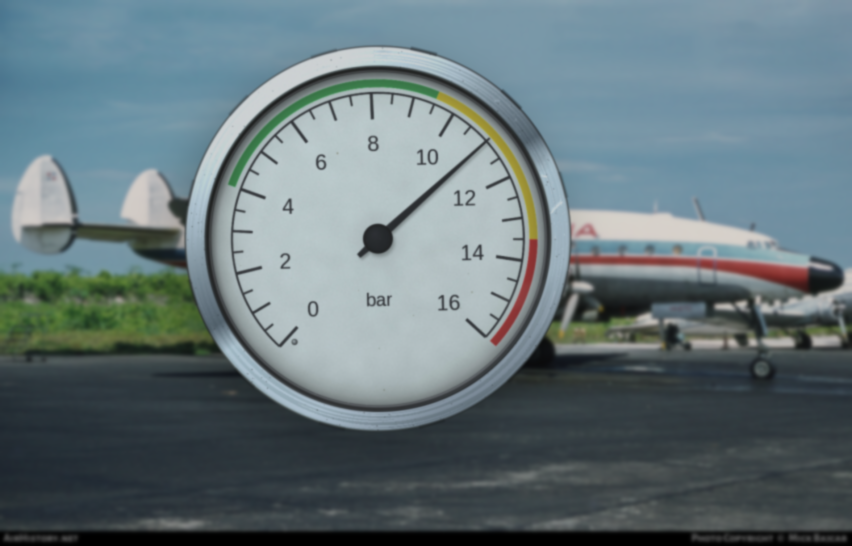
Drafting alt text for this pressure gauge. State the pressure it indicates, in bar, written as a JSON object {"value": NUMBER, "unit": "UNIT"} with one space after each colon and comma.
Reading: {"value": 11, "unit": "bar"}
